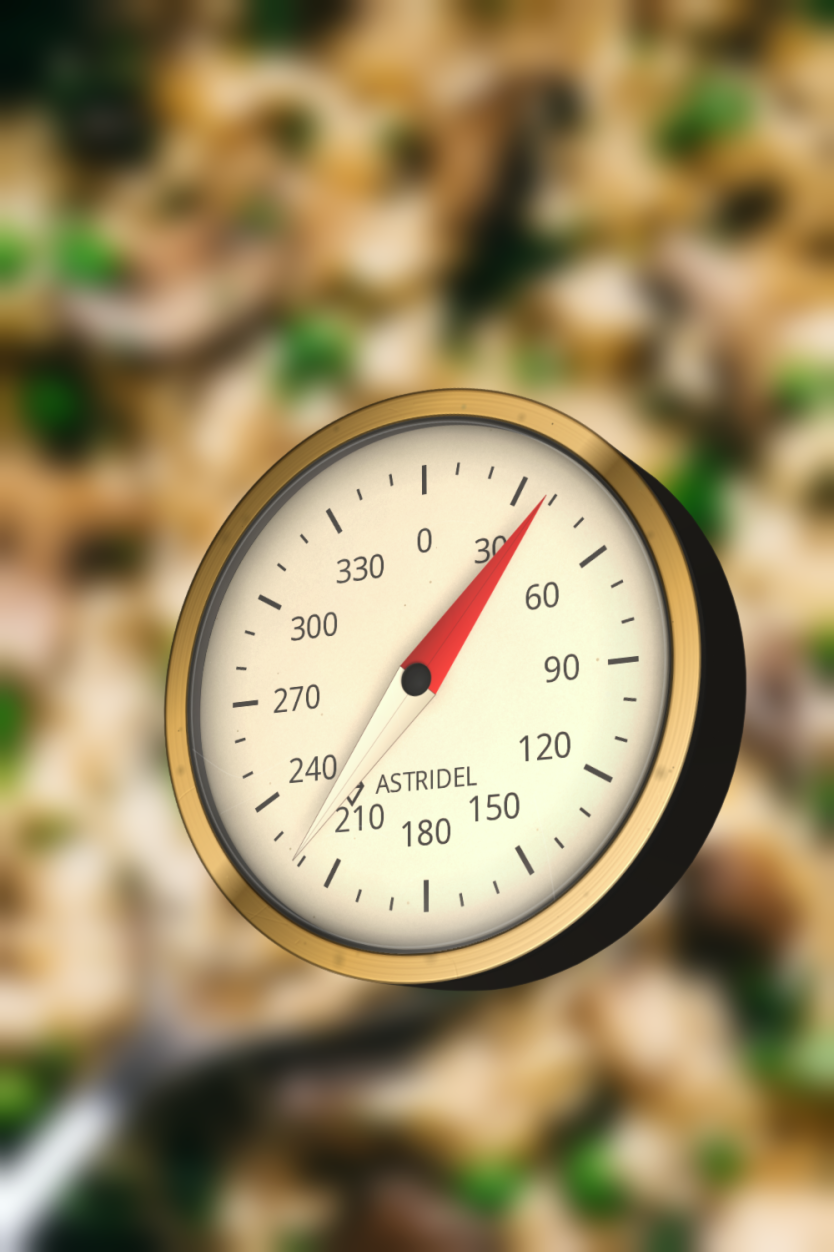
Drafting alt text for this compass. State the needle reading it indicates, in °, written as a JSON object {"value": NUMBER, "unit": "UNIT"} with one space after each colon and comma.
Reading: {"value": 40, "unit": "°"}
